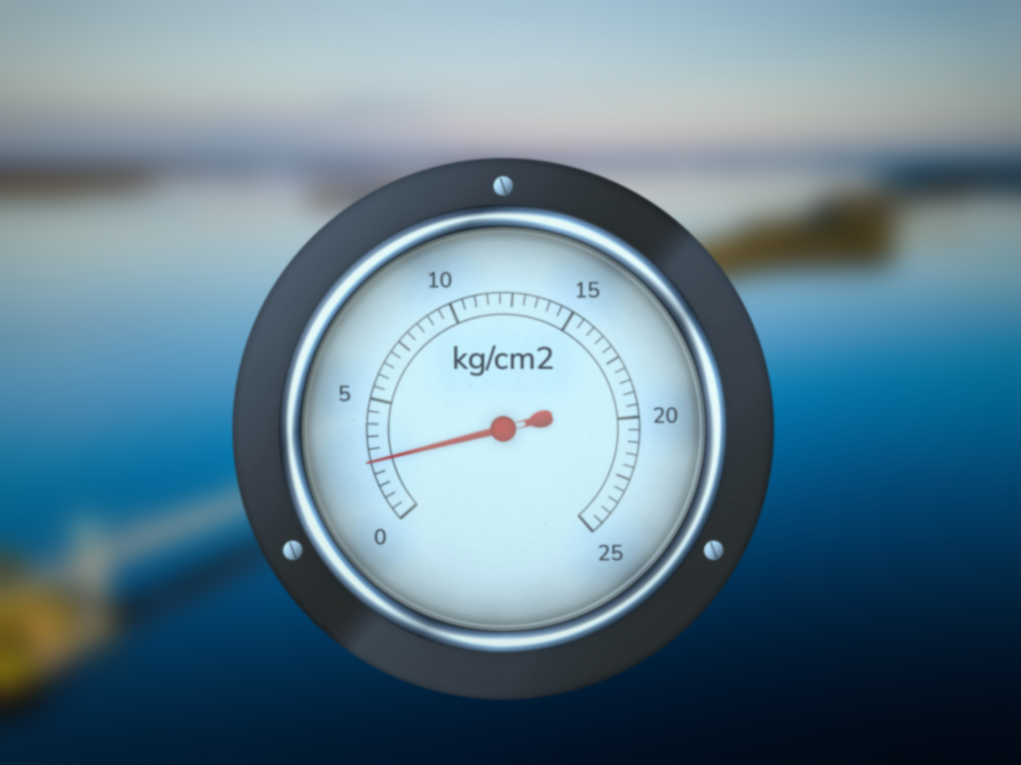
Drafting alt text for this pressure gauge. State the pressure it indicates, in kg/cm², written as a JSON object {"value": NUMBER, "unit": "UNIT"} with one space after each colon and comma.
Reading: {"value": 2.5, "unit": "kg/cm²"}
